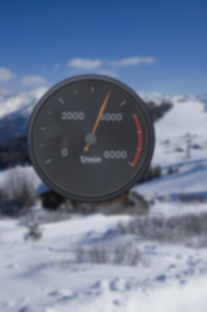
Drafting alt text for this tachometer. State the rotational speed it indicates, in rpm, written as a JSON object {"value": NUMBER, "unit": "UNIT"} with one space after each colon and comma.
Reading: {"value": 3500, "unit": "rpm"}
